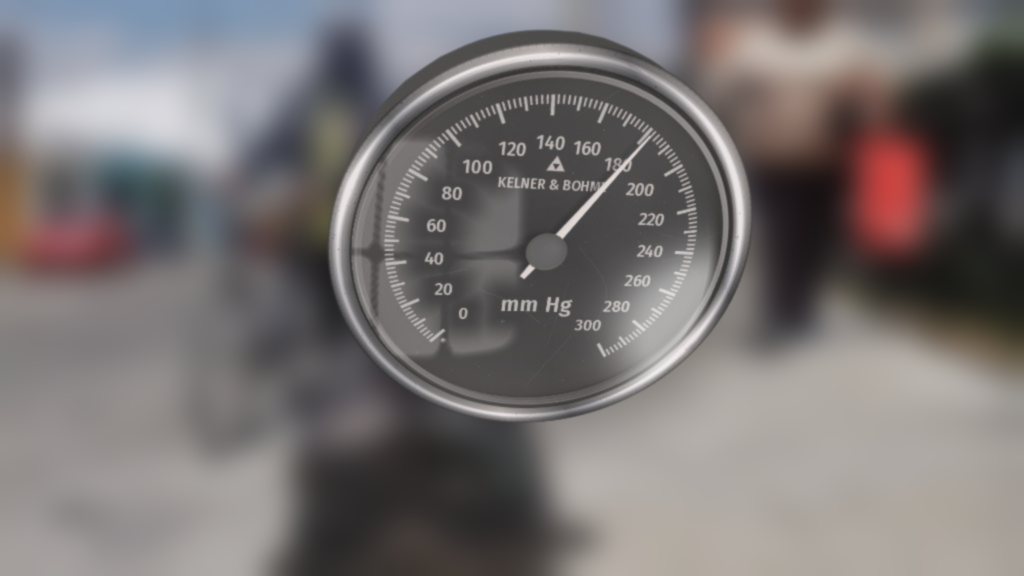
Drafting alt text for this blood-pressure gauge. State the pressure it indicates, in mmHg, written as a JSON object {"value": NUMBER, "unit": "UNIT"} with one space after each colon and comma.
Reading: {"value": 180, "unit": "mmHg"}
